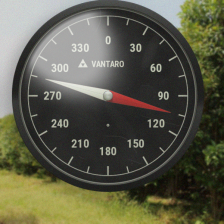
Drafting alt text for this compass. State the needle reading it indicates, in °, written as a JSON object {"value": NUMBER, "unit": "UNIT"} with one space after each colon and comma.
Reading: {"value": 105, "unit": "°"}
